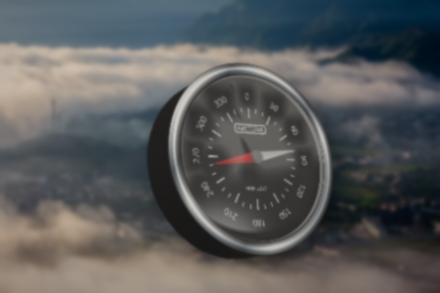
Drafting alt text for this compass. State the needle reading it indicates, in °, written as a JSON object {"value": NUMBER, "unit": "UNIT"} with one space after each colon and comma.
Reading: {"value": 260, "unit": "°"}
